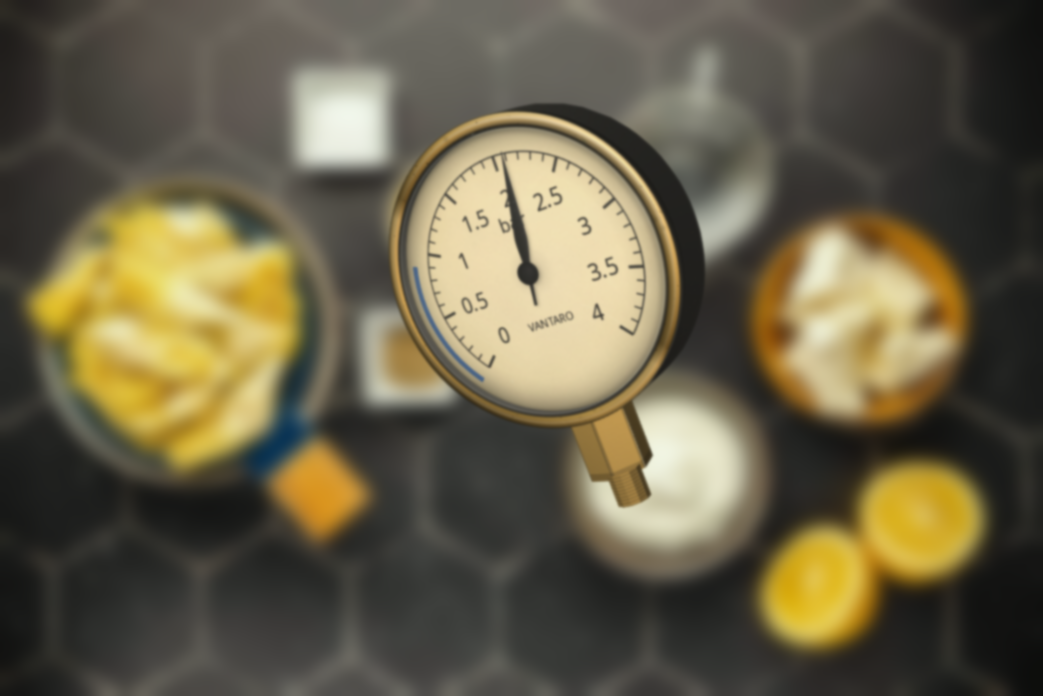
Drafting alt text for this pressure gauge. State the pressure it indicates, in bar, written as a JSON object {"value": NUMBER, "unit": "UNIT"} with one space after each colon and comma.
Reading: {"value": 2.1, "unit": "bar"}
